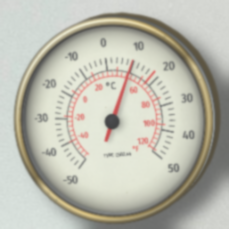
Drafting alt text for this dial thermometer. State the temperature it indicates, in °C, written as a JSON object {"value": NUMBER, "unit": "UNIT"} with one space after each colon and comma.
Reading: {"value": 10, "unit": "°C"}
